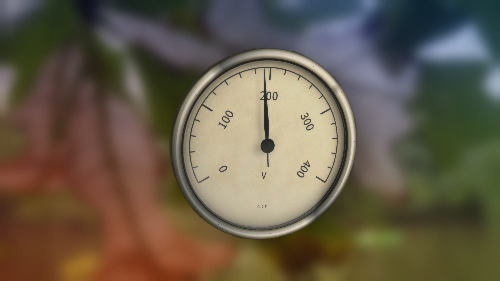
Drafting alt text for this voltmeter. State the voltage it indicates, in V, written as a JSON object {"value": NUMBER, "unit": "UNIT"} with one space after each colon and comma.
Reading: {"value": 190, "unit": "V"}
